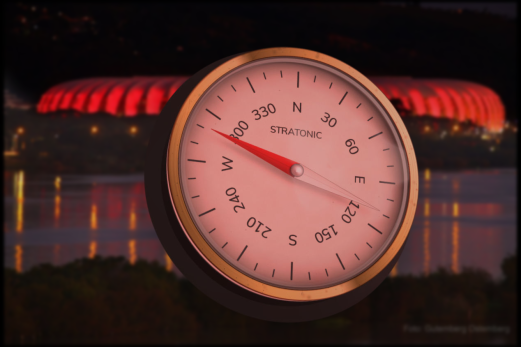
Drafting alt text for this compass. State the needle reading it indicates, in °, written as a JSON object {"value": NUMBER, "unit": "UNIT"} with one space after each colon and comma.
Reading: {"value": 290, "unit": "°"}
